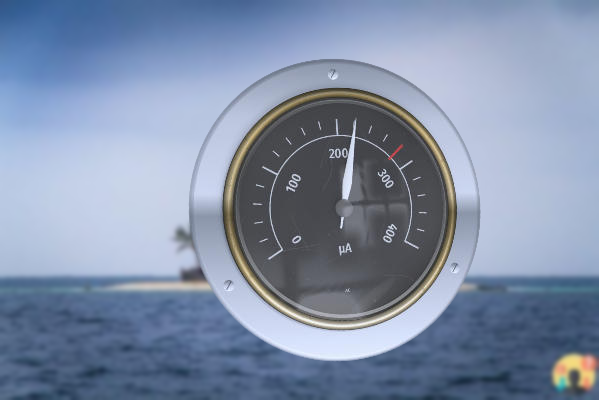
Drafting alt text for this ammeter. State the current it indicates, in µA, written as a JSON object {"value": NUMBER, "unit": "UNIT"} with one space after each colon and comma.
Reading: {"value": 220, "unit": "µA"}
